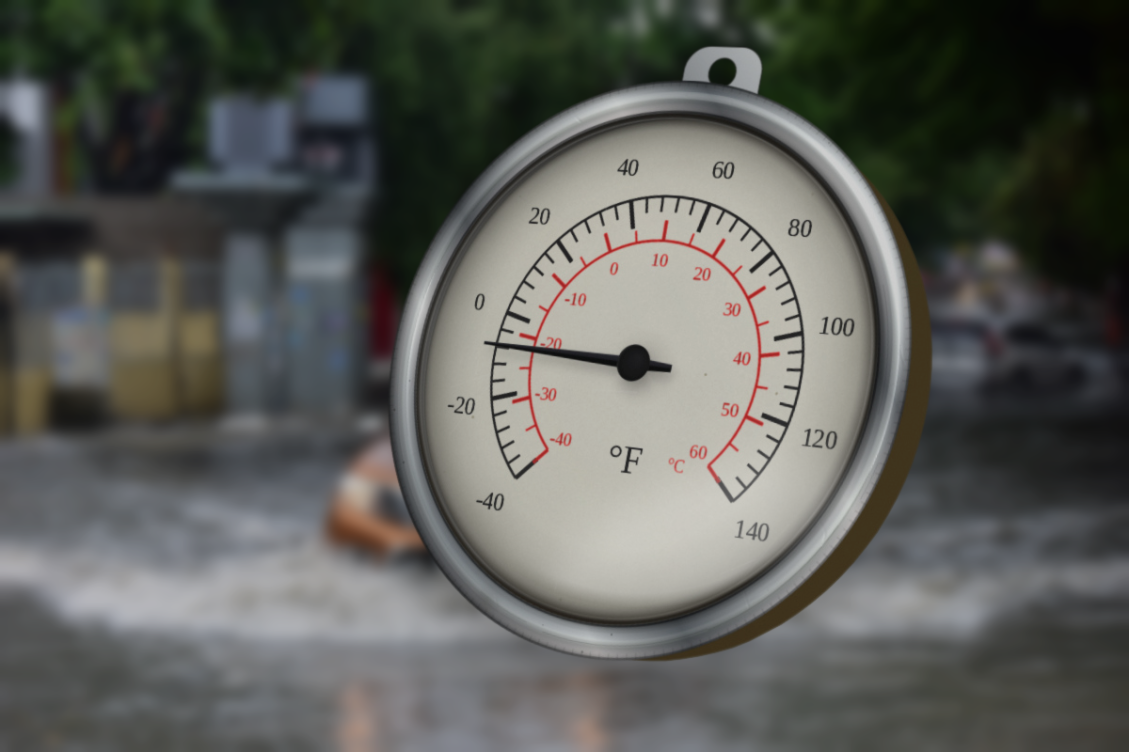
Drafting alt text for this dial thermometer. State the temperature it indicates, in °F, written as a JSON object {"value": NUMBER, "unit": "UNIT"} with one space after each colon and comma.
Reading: {"value": -8, "unit": "°F"}
